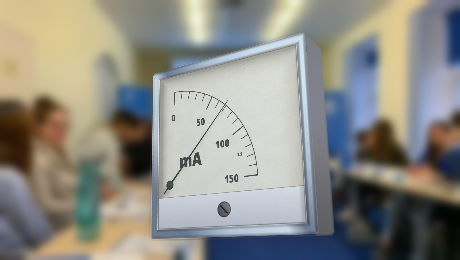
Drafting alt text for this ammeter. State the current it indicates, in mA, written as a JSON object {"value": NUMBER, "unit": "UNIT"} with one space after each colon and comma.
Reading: {"value": 70, "unit": "mA"}
